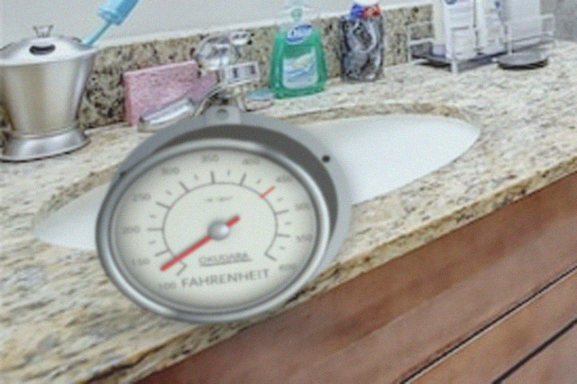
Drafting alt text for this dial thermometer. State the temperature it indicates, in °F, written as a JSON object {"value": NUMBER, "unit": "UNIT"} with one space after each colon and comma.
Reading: {"value": 125, "unit": "°F"}
